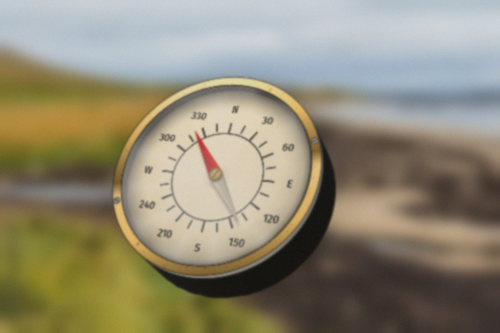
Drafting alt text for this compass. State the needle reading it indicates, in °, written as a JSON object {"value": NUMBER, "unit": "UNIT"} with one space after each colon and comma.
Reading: {"value": 322.5, "unit": "°"}
